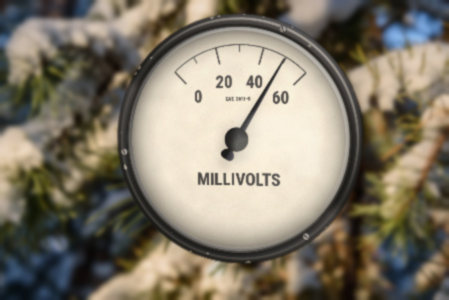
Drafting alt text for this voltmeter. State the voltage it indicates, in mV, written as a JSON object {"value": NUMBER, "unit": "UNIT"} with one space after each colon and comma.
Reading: {"value": 50, "unit": "mV"}
